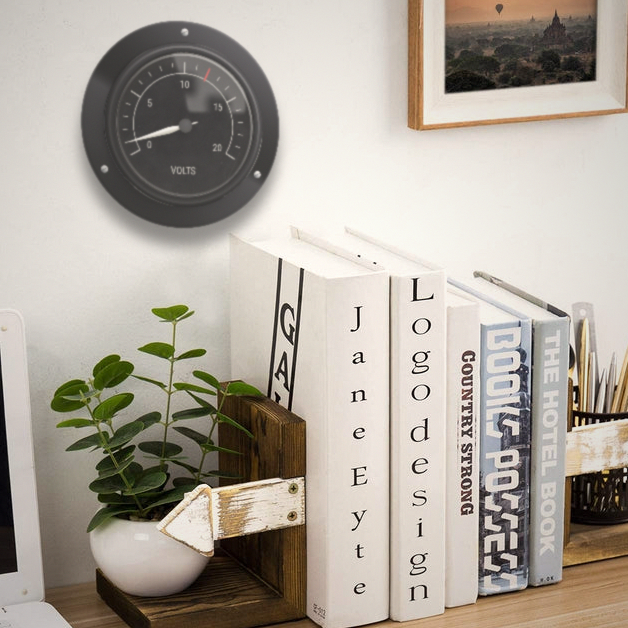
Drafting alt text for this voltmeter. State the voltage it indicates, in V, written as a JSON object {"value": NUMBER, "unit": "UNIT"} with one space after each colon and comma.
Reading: {"value": 1, "unit": "V"}
